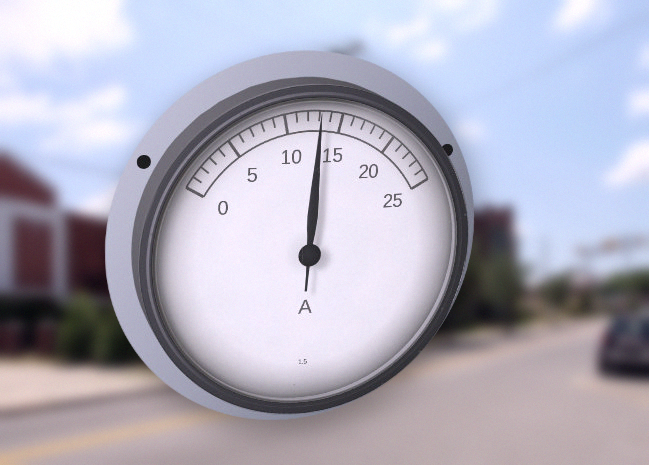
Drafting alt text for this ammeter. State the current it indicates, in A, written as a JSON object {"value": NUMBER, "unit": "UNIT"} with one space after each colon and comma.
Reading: {"value": 13, "unit": "A"}
